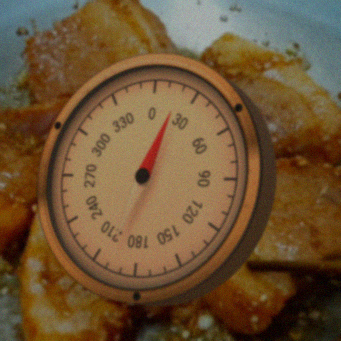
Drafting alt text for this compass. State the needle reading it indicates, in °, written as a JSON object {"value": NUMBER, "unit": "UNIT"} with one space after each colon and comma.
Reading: {"value": 20, "unit": "°"}
